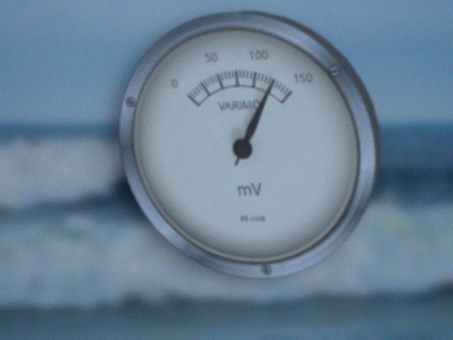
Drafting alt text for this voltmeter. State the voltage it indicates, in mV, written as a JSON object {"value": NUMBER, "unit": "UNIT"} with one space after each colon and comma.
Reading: {"value": 125, "unit": "mV"}
